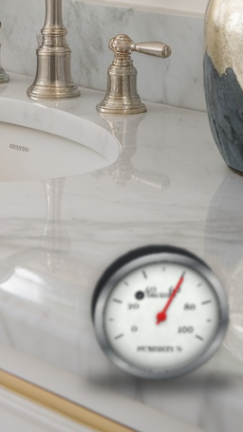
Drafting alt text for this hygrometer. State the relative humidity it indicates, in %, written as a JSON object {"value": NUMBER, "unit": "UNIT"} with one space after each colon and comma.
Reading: {"value": 60, "unit": "%"}
